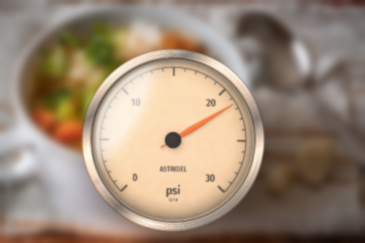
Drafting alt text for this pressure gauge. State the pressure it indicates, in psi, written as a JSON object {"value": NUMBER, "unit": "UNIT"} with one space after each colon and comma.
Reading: {"value": 21.5, "unit": "psi"}
